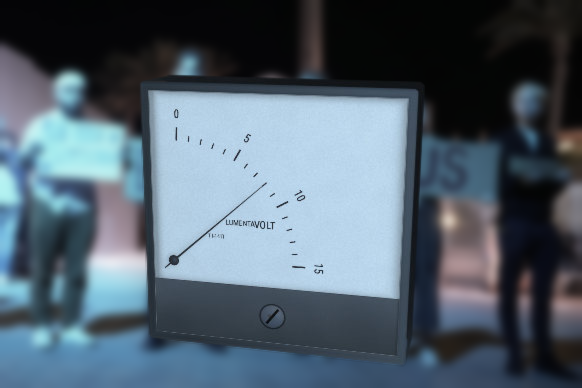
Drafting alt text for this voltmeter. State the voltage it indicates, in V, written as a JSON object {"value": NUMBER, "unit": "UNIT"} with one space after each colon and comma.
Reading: {"value": 8, "unit": "V"}
